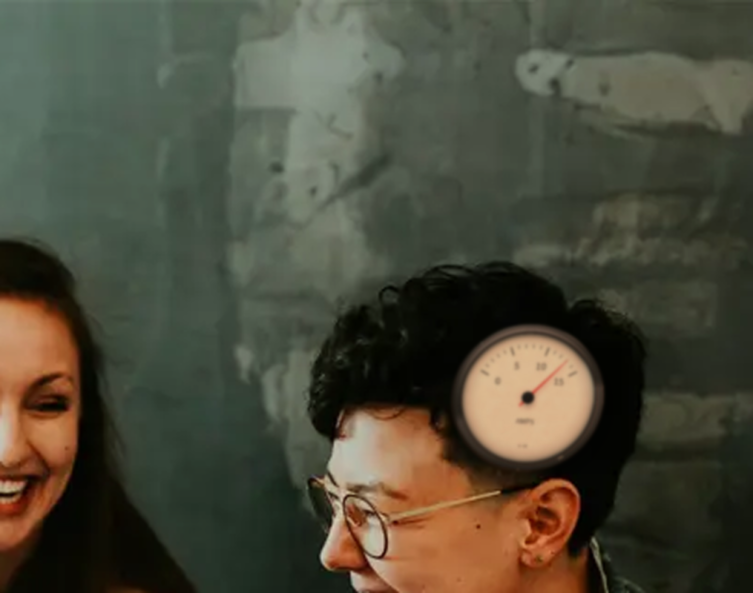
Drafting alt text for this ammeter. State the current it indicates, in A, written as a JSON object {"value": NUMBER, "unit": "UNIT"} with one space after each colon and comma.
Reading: {"value": 13, "unit": "A"}
